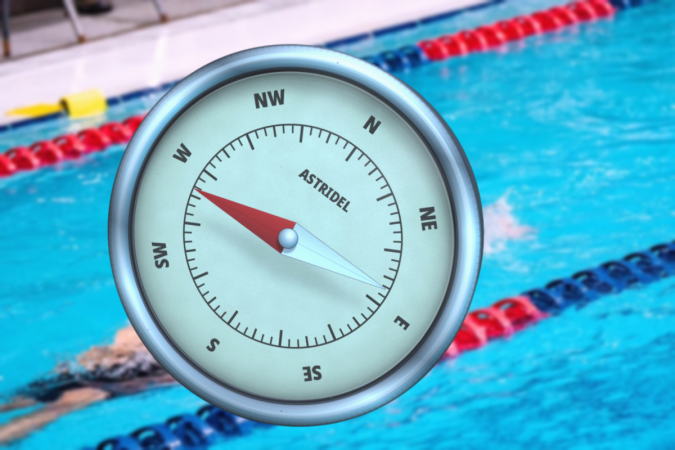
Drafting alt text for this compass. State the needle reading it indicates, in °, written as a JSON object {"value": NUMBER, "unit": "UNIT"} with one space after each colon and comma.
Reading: {"value": 260, "unit": "°"}
